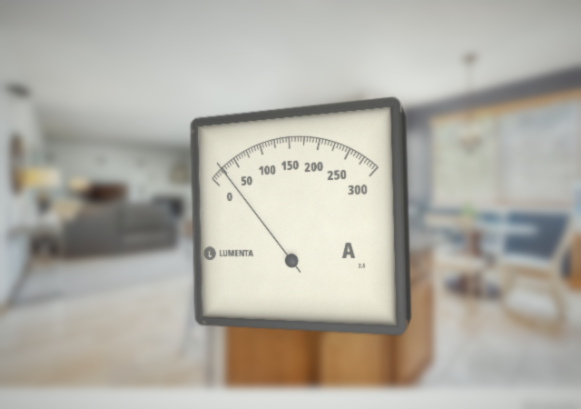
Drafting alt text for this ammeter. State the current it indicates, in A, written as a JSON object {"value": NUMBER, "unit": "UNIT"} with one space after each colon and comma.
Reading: {"value": 25, "unit": "A"}
